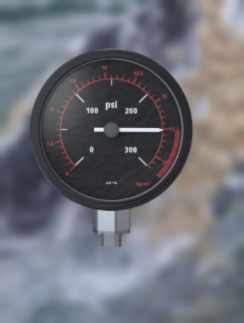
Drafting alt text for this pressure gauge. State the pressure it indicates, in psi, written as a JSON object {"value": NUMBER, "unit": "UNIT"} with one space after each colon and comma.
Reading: {"value": 250, "unit": "psi"}
